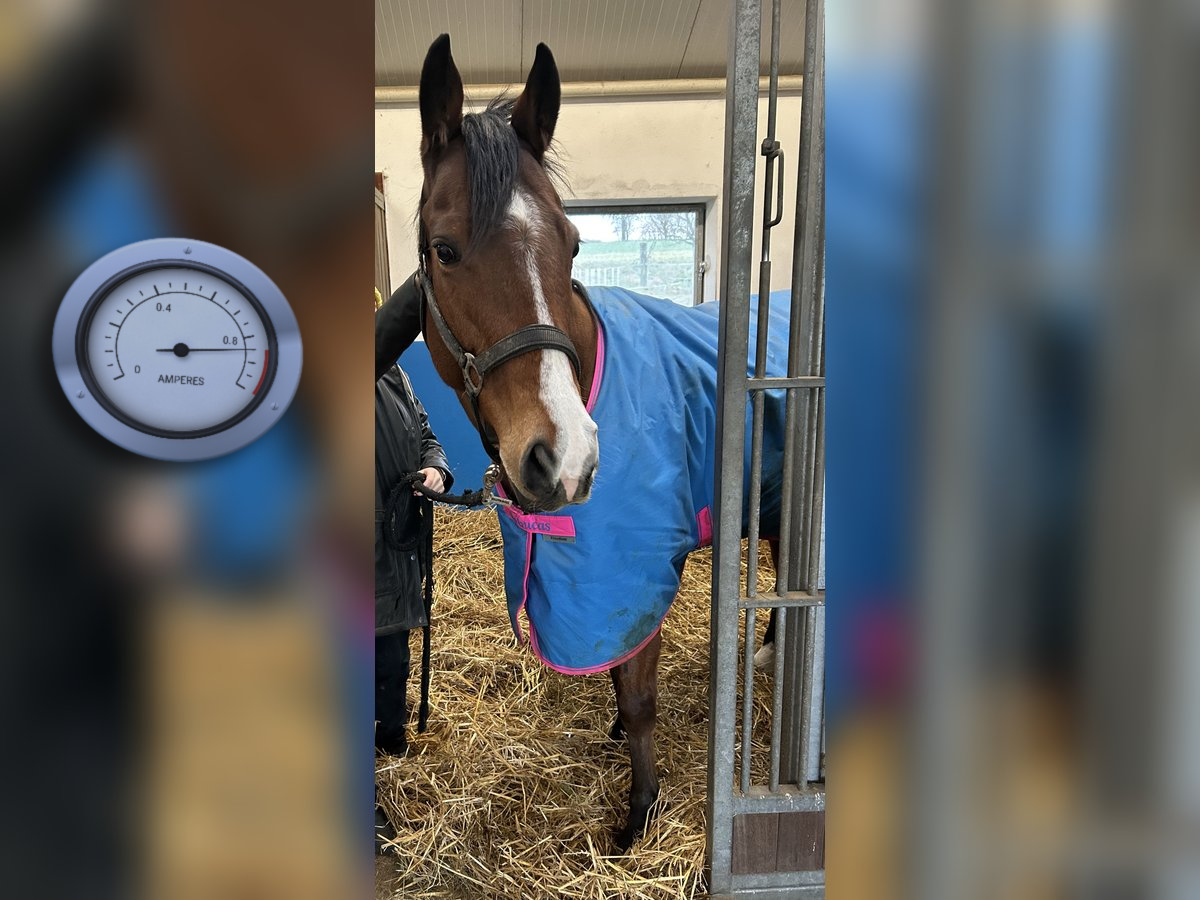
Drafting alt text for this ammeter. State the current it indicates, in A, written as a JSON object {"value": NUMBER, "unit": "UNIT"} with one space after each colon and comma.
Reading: {"value": 0.85, "unit": "A"}
